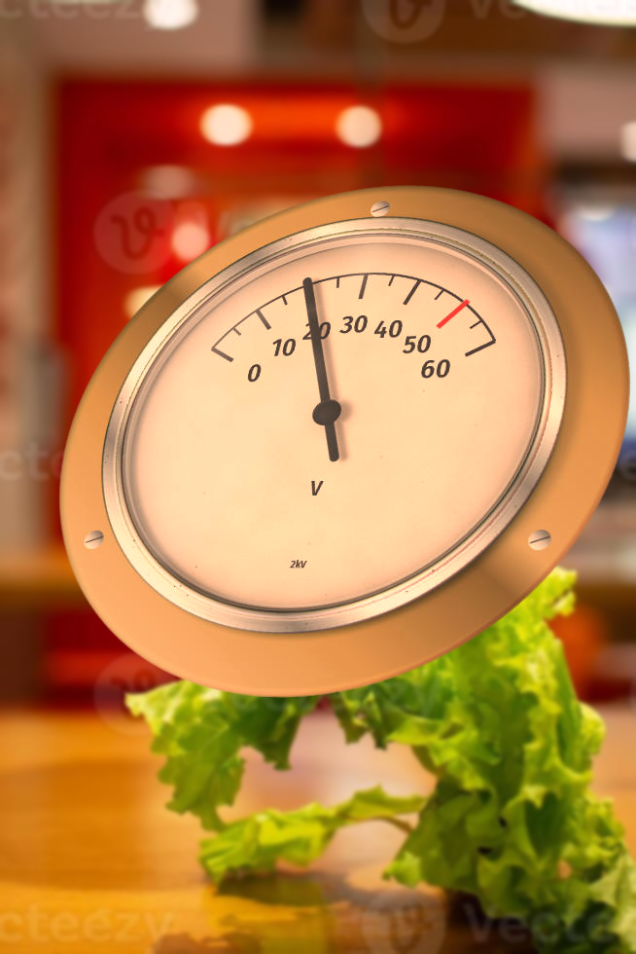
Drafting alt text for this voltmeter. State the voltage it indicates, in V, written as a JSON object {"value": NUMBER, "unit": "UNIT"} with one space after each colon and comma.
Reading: {"value": 20, "unit": "V"}
